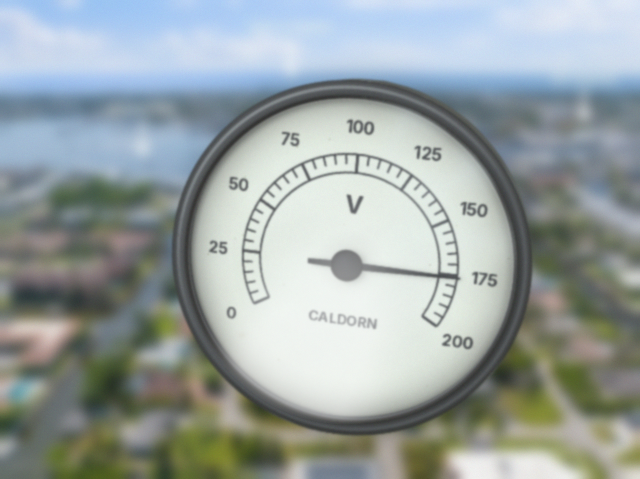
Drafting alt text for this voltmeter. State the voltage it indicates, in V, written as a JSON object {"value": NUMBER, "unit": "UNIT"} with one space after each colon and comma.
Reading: {"value": 175, "unit": "V"}
